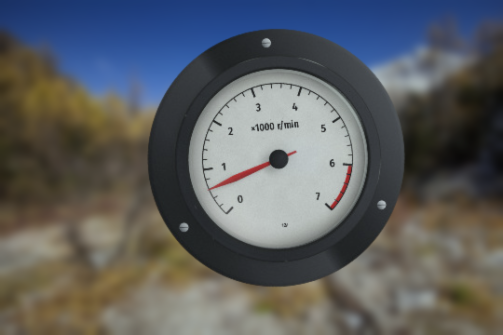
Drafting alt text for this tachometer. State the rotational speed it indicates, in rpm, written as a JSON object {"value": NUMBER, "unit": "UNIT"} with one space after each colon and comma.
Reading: {"value": 600, "unit": "rpm"}
